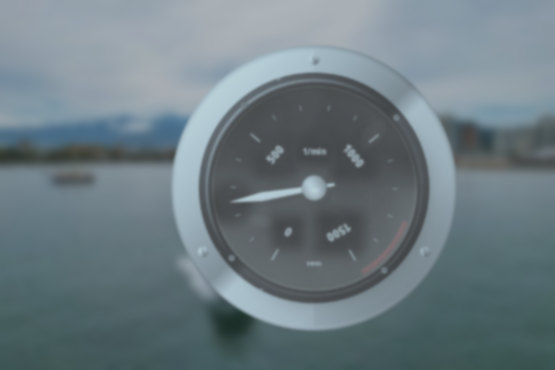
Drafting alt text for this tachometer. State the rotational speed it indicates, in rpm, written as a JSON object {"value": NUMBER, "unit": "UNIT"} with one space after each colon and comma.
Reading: {"value": 250, "unit": "rpm"}
